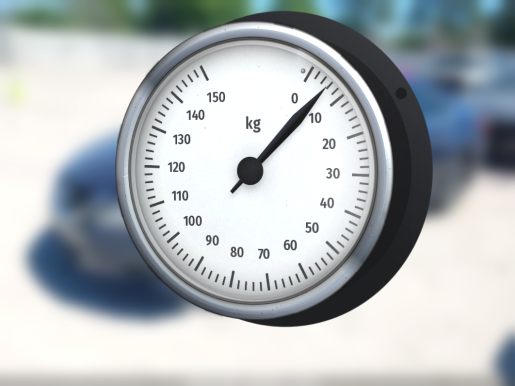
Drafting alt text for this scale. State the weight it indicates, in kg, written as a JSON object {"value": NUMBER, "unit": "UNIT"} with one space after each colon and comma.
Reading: {"value": 6, "unit": "kg"}
